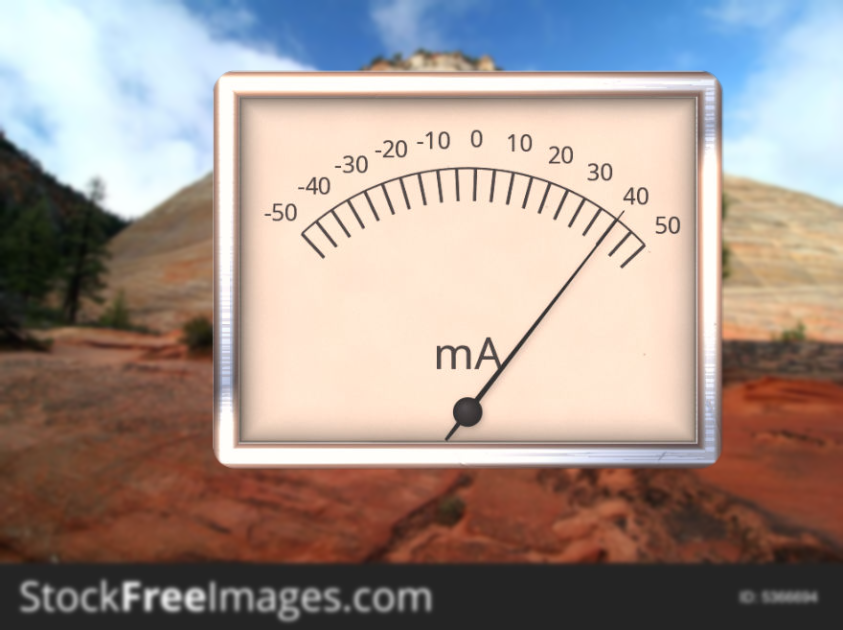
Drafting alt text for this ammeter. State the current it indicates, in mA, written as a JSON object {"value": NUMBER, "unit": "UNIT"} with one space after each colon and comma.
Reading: {"value": 40, "unit": "mA"}
